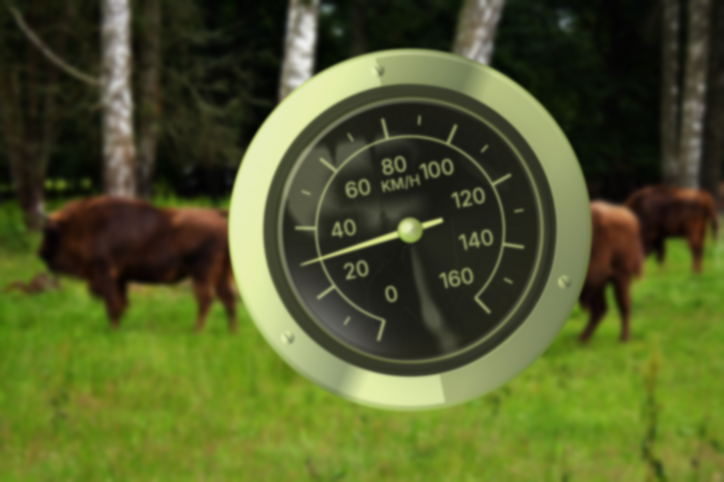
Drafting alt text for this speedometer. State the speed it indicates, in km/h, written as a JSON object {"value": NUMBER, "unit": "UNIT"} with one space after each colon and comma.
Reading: {"value": 30, "unit": "km/h"}
